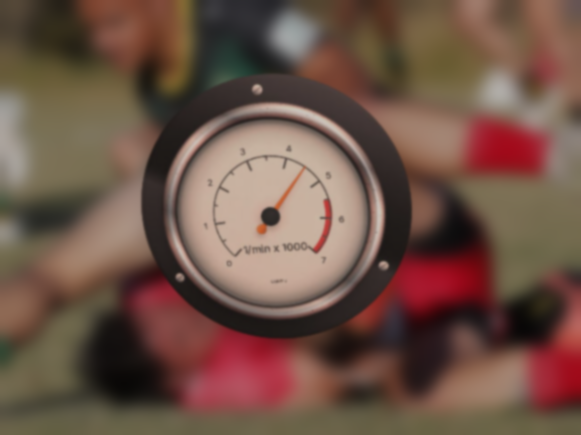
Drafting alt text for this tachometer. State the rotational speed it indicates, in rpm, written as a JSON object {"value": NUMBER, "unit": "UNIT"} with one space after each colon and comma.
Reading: {"value": 4500, "unit": "rpm"}
